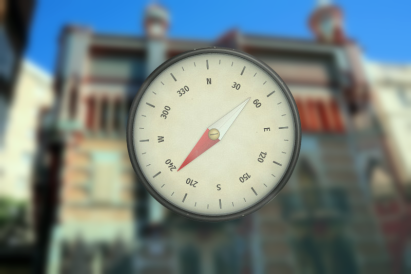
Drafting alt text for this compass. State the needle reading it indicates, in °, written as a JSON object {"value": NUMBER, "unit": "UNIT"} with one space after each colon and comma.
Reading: {"value": 230, "unit": "°"}
